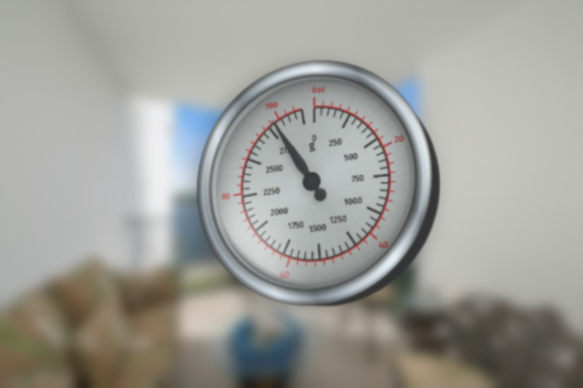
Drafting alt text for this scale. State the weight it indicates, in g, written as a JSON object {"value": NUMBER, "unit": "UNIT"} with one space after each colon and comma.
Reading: {"value": 2800, "unit": "g"}
